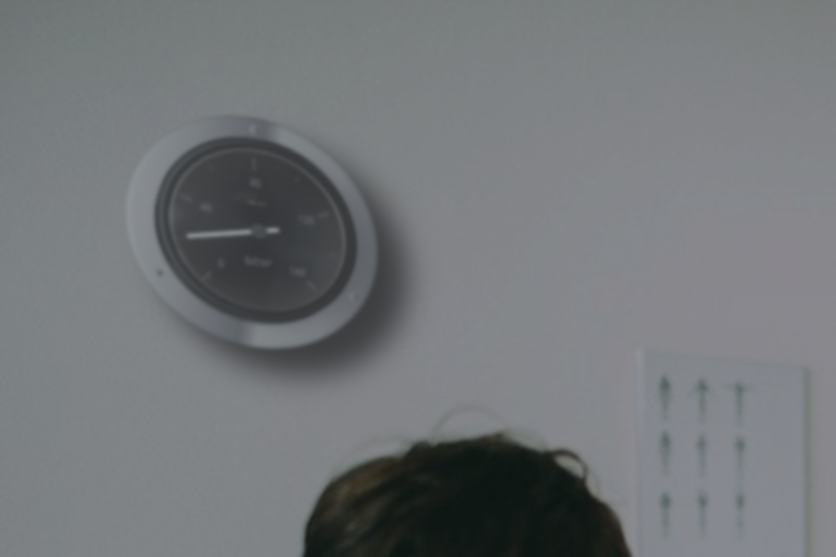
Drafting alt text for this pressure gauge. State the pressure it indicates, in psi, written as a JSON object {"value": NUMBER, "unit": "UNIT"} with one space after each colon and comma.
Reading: {"value": 20, "unit": "psi"}
